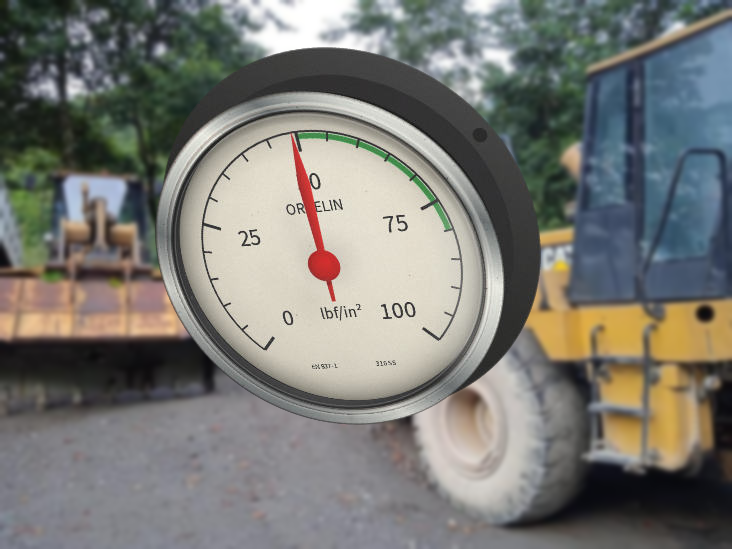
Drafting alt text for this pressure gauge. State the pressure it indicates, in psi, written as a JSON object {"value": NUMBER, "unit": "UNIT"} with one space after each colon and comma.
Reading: {"value": 50, "unit": "psi"}
